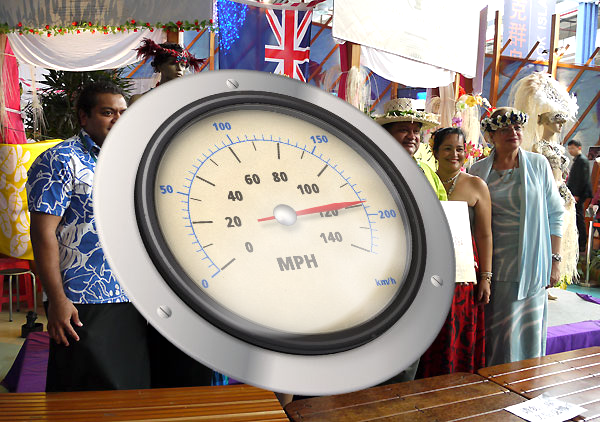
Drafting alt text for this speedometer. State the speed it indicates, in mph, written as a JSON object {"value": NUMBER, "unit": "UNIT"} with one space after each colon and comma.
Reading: {"value": 120, "unit": "mph"}
